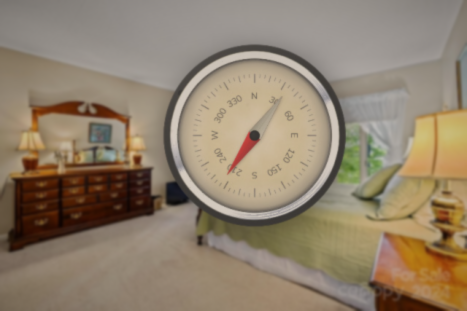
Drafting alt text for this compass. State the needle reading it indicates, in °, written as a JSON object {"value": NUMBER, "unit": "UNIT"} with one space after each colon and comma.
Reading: {"value": 215, "unit": "°"}
